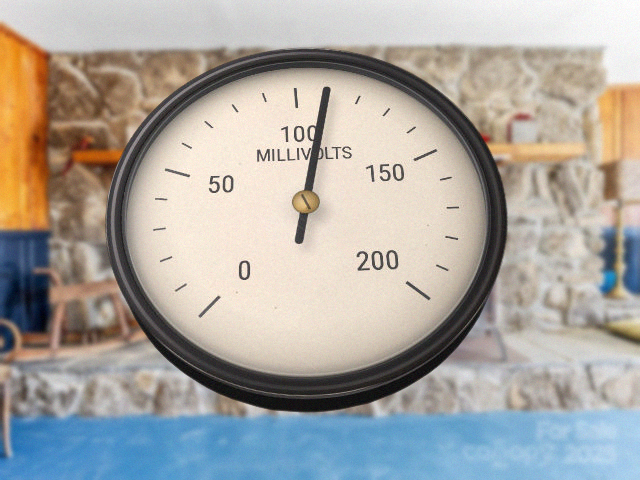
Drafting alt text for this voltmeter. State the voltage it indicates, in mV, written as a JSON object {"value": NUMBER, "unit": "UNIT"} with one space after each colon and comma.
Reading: {"value": 110, "unit": "mV"}
